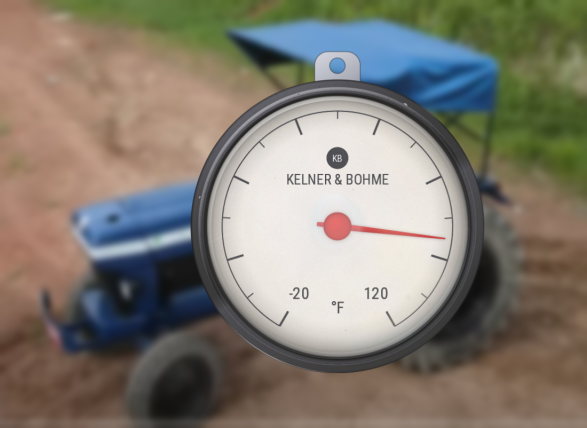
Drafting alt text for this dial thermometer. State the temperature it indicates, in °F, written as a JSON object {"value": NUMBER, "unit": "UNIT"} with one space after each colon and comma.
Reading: {"value": 95, "unit": "°F"}
